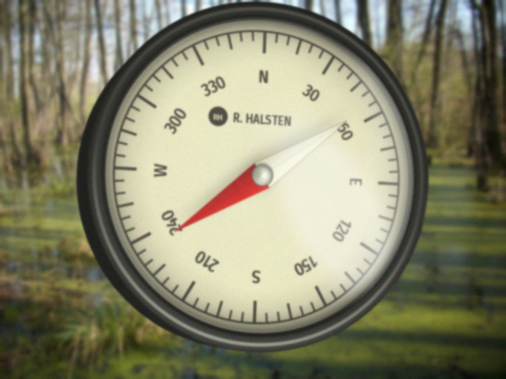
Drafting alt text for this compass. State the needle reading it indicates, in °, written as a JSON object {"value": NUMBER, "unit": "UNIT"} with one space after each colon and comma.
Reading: {"value": 235, "unit": "°"}
